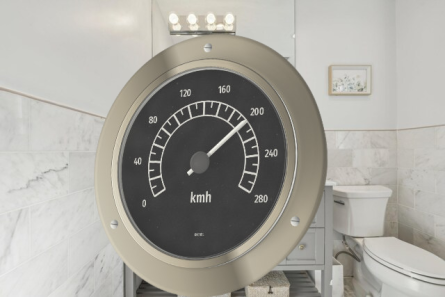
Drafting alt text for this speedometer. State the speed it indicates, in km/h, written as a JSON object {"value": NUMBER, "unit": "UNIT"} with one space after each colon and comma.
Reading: {"value": 200, "unit": "km/h"}
